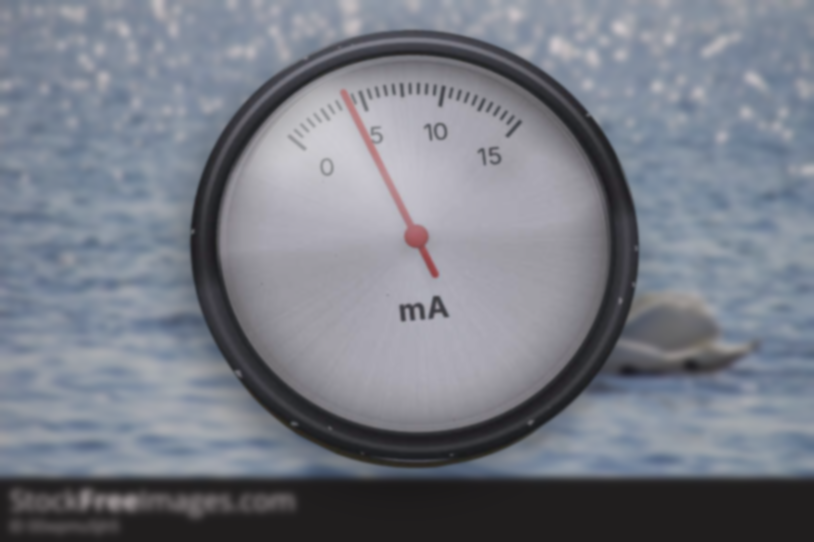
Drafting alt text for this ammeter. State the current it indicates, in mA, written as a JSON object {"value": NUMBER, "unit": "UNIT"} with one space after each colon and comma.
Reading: {"value": 4, "unit": "mA"}
